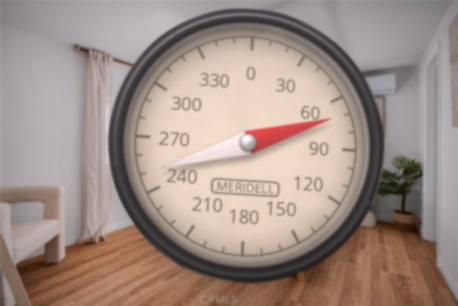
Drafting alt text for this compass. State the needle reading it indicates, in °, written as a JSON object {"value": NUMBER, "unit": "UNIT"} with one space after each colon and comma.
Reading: {"value": 70, "unit": "°"}
